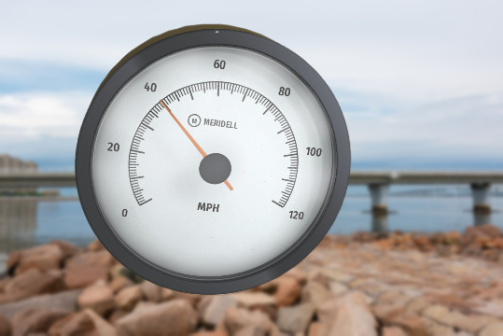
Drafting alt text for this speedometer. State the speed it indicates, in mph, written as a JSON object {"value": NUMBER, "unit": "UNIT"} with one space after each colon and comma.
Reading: {"value": 40, "unit": "mph"}
